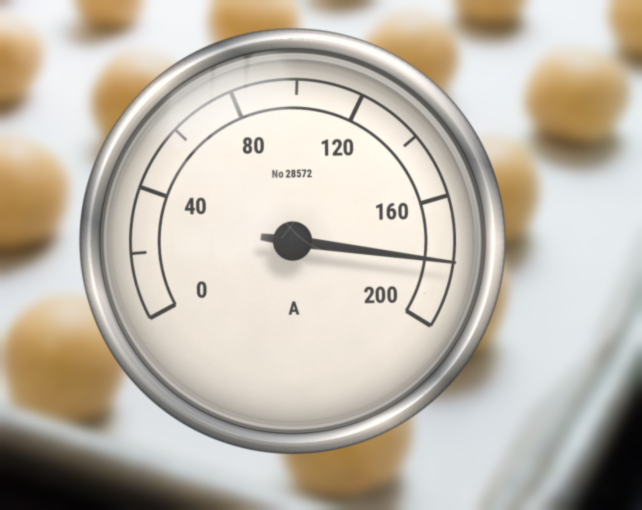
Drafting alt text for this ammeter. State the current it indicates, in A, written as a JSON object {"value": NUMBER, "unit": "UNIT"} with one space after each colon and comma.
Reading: {"value": 180, "unit": "A"}
